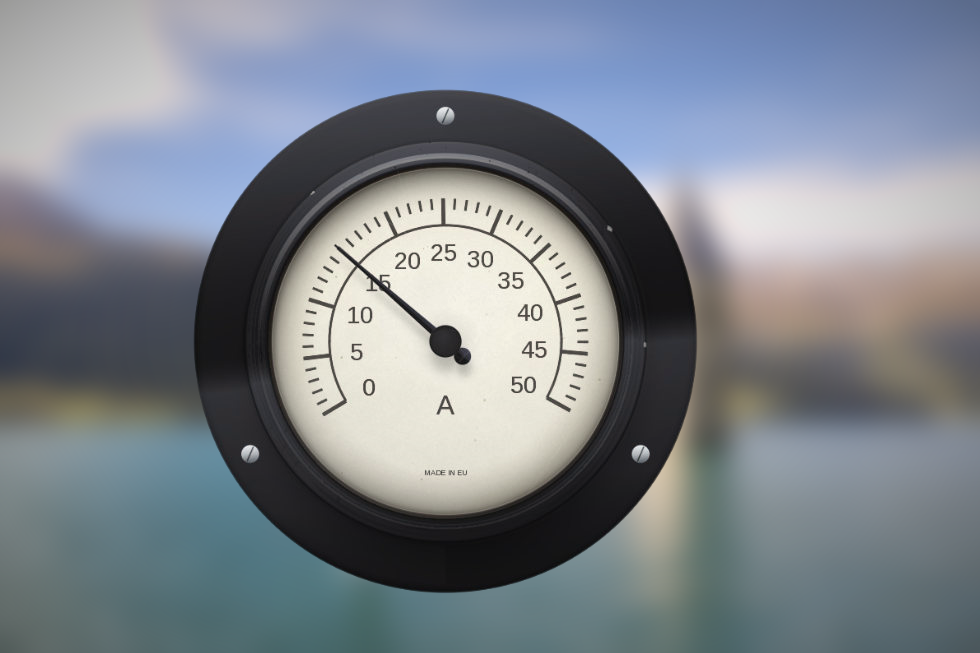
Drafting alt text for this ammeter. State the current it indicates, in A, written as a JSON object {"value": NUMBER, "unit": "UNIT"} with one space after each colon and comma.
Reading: {"value": 15, "unit": "A"}
